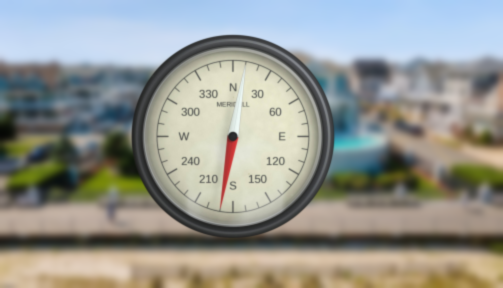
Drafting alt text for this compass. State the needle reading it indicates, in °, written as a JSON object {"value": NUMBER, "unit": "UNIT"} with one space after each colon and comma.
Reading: {"value": 190, "unit": "°"}
